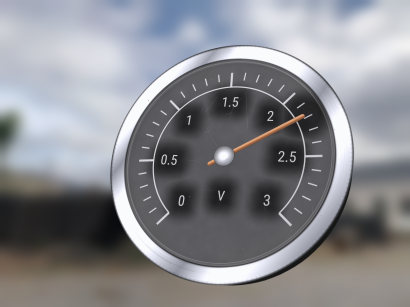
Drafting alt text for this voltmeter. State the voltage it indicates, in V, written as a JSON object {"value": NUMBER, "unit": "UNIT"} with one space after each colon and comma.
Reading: {"value": 2.2, "unit": "V"}
